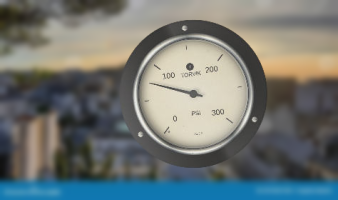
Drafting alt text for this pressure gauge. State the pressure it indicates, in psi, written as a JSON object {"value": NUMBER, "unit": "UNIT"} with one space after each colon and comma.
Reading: {"value": 75, "unit": "psi"}
